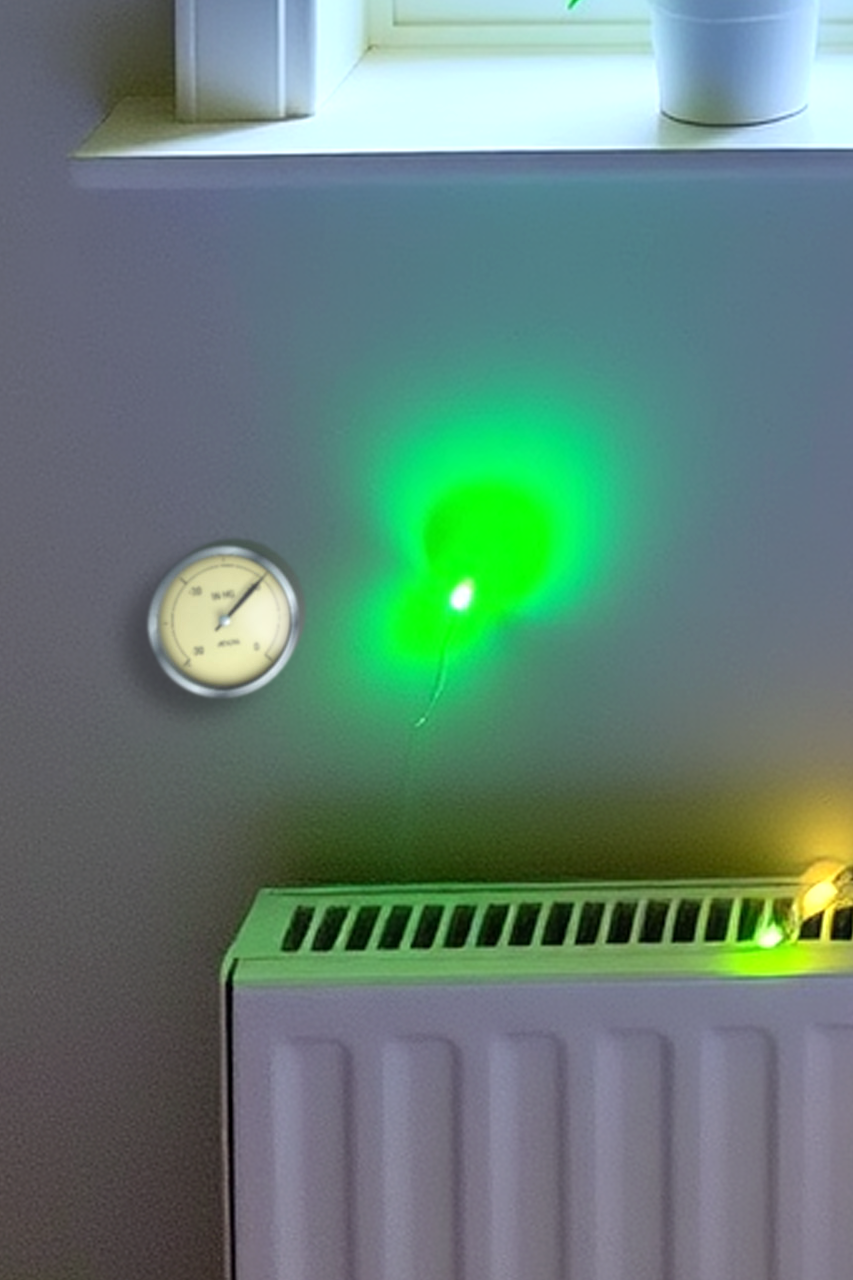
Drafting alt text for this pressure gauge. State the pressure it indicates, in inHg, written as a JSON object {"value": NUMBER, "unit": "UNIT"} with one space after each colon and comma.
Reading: {"value": -10, "unit": "inHg"}
